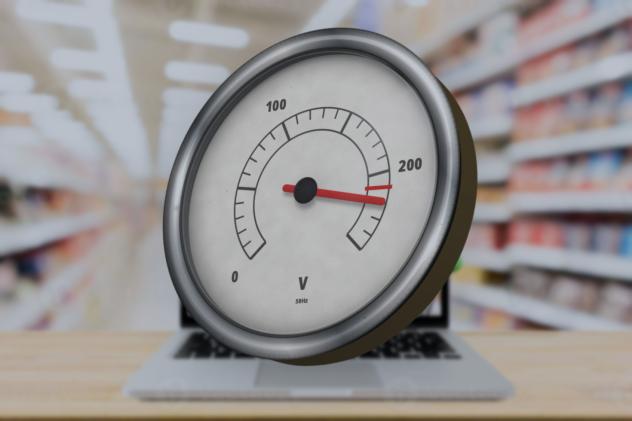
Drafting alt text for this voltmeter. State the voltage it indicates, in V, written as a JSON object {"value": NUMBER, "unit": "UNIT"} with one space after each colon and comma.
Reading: {"value": 220, "unit": "V"}
